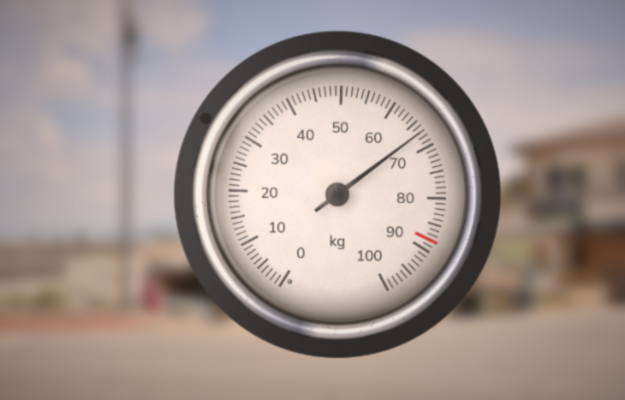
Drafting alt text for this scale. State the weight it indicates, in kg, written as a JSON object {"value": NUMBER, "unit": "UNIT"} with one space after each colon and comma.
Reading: {"value": 67, "unit": "kg"}
